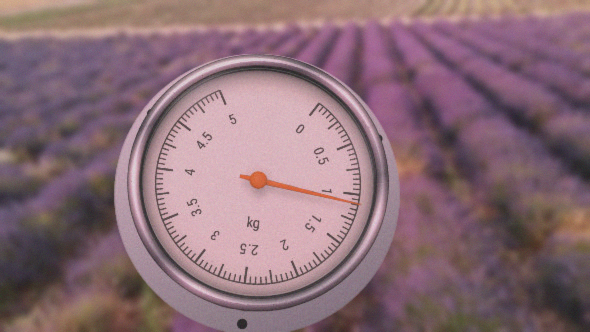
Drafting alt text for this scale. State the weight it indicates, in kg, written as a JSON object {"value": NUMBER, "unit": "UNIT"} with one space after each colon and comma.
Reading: {"value": 1.1, "unit": "kg"}
